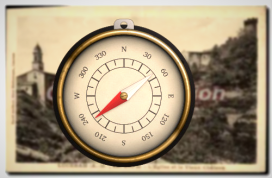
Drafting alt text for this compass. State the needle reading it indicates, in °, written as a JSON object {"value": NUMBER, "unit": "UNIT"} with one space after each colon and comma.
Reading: {"value": 232.5, "unit": "°"}
